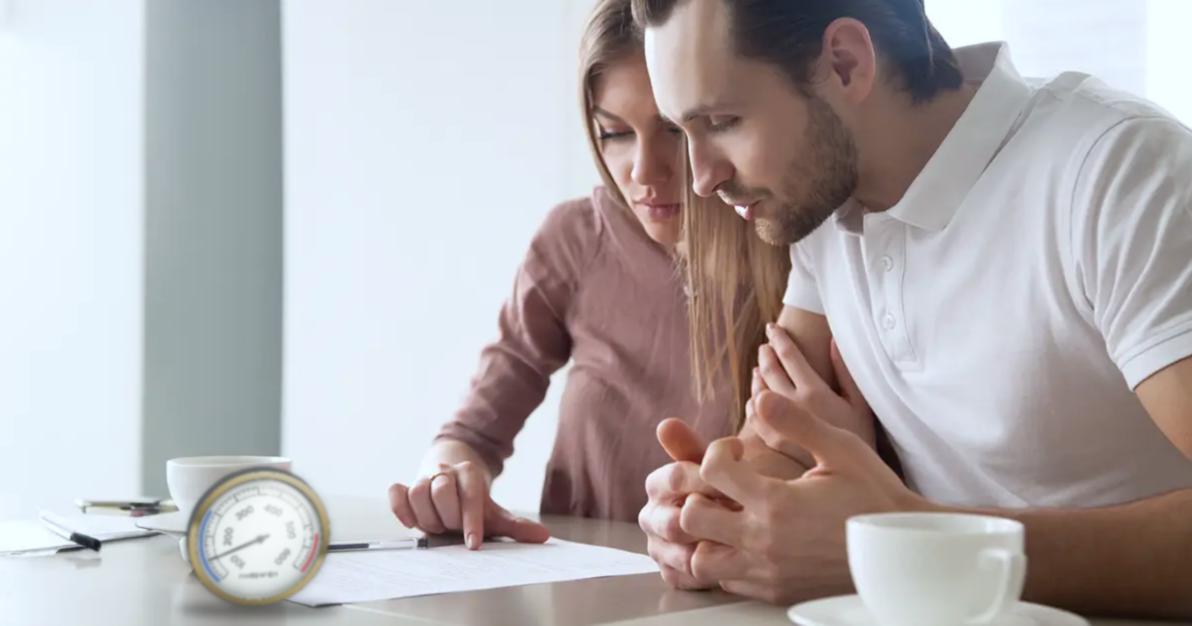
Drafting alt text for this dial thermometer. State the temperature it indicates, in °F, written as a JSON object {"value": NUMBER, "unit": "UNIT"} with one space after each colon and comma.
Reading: {"value": 150, "unit": "°F"}
